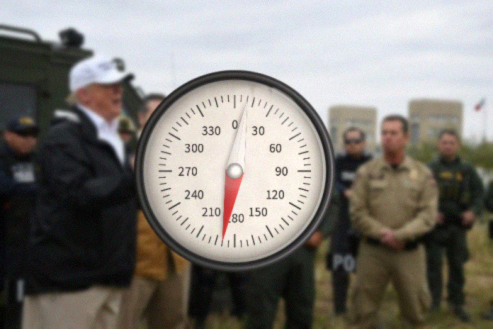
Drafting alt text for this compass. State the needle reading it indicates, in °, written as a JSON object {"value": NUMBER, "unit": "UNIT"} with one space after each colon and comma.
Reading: {"value": 190, "unit": "°"}
